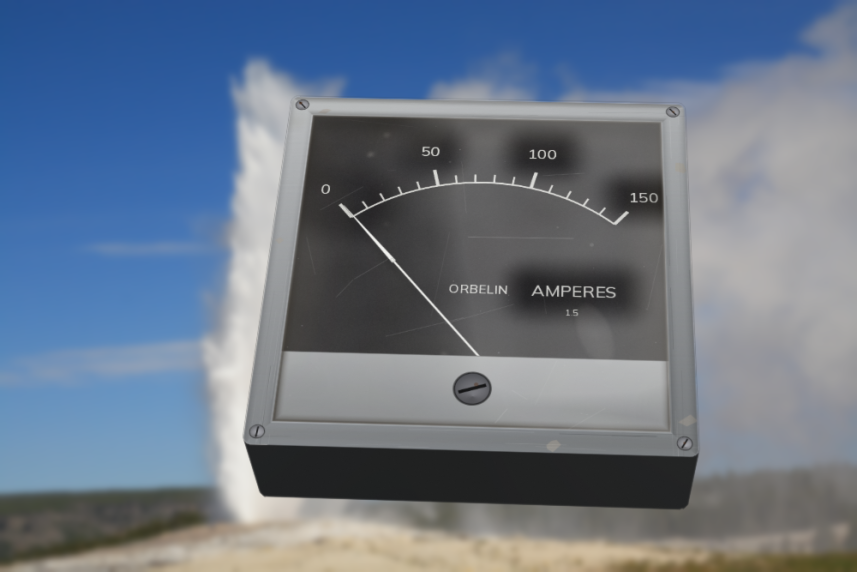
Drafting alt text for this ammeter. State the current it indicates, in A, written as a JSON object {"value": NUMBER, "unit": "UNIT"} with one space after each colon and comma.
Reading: {"value": 0, "unit": "A"}
